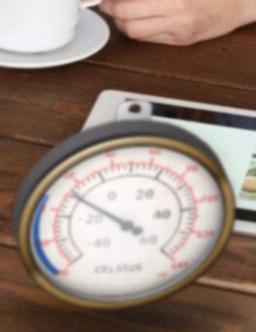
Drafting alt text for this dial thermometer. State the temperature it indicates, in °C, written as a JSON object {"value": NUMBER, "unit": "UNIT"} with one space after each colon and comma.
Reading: {"value": -10, "unit": "°C"}
